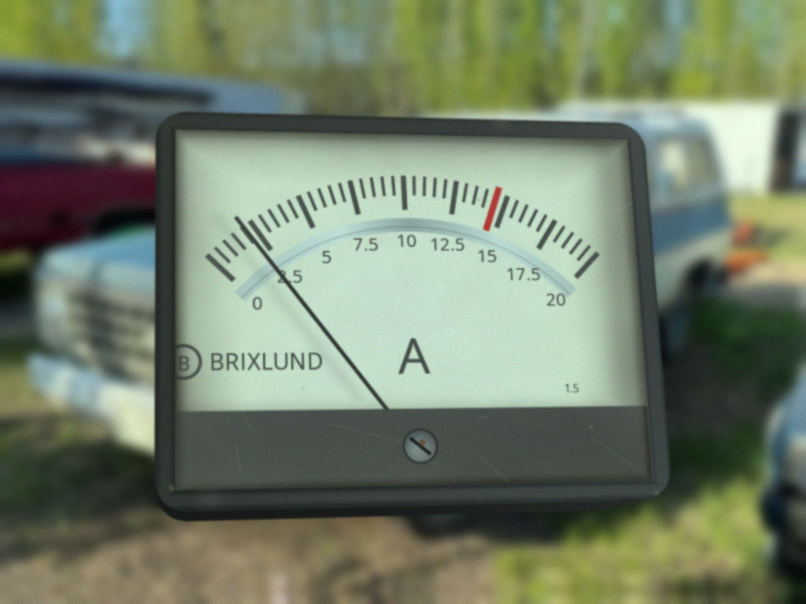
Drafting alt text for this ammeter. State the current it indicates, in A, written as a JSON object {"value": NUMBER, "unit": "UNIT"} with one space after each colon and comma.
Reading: {"value": 2, "unit": "A"}
